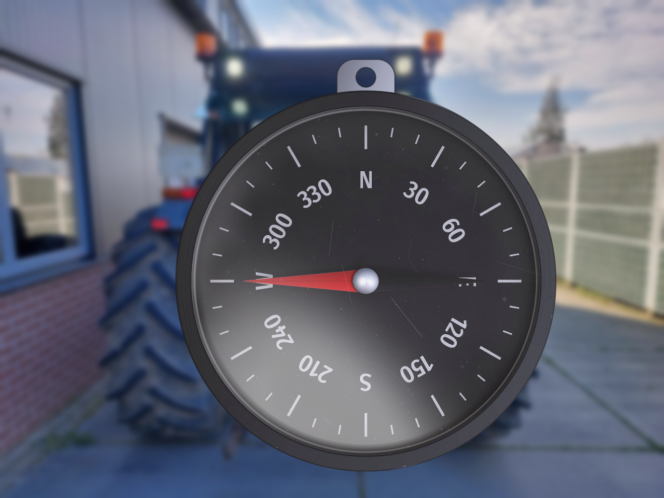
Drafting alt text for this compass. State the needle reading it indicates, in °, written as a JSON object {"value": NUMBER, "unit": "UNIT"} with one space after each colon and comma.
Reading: {"value": 270, "unit": "°"}
